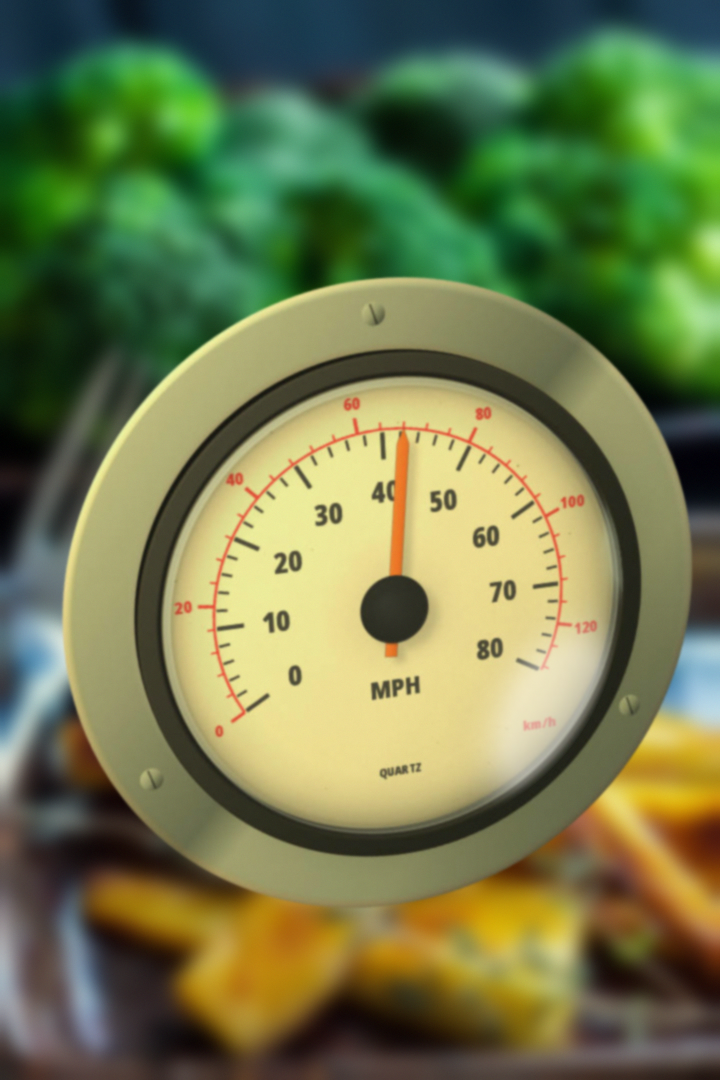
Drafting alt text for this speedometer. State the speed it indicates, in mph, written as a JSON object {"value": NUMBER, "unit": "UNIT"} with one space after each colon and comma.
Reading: {"value": 42, "unit": "mph"}
